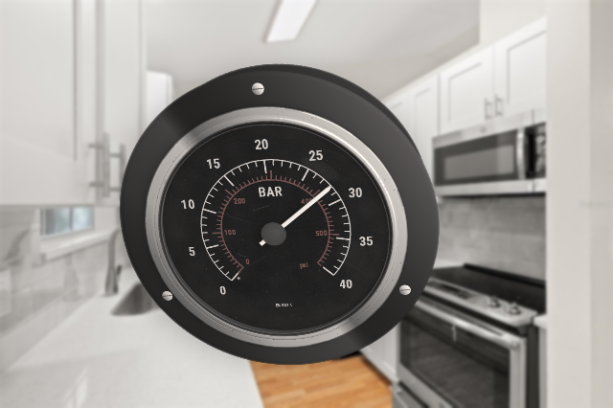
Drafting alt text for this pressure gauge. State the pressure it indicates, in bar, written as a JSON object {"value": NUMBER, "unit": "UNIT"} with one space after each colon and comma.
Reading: {"value": 28, "unit": "bar"}
